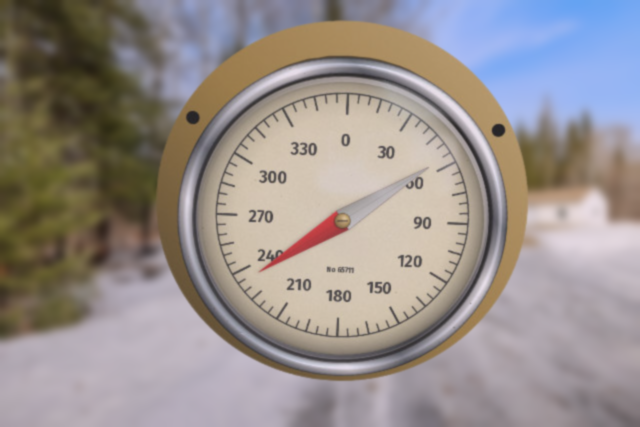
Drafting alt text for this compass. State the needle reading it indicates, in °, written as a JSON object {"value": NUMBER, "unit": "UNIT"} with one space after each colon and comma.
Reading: {"value": 235, "unit": "°"}
